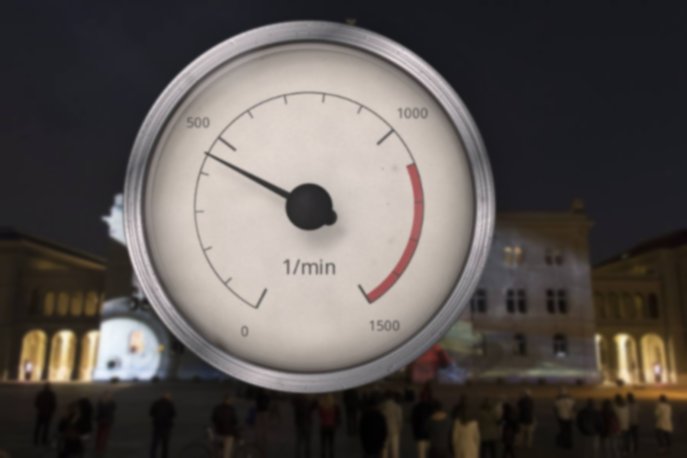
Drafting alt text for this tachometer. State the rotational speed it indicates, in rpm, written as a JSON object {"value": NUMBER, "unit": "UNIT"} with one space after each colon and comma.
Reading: {"value": 450, "unit": "rpm"}
